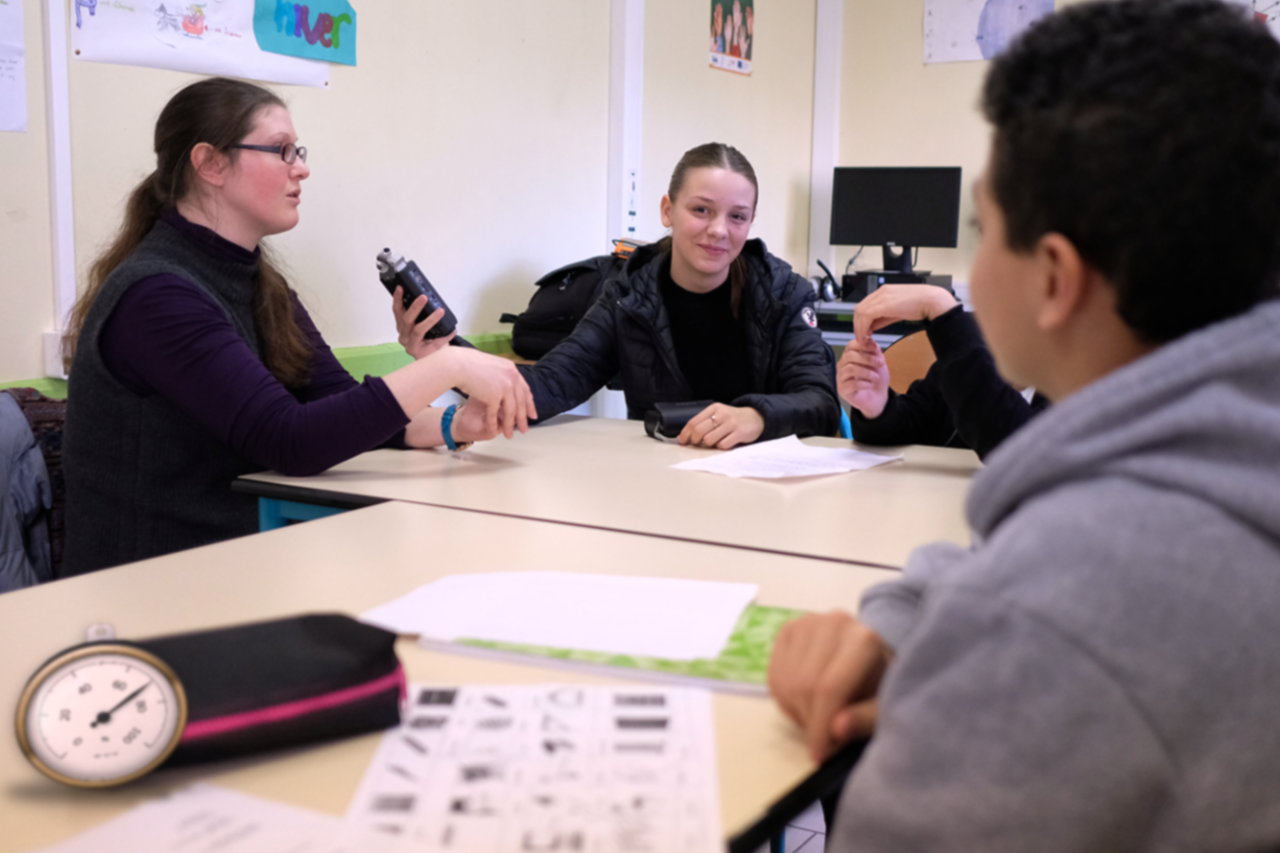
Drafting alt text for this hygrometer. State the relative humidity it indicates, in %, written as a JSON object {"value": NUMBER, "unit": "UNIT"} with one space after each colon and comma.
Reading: {"value": 70, "unit": "%"}
